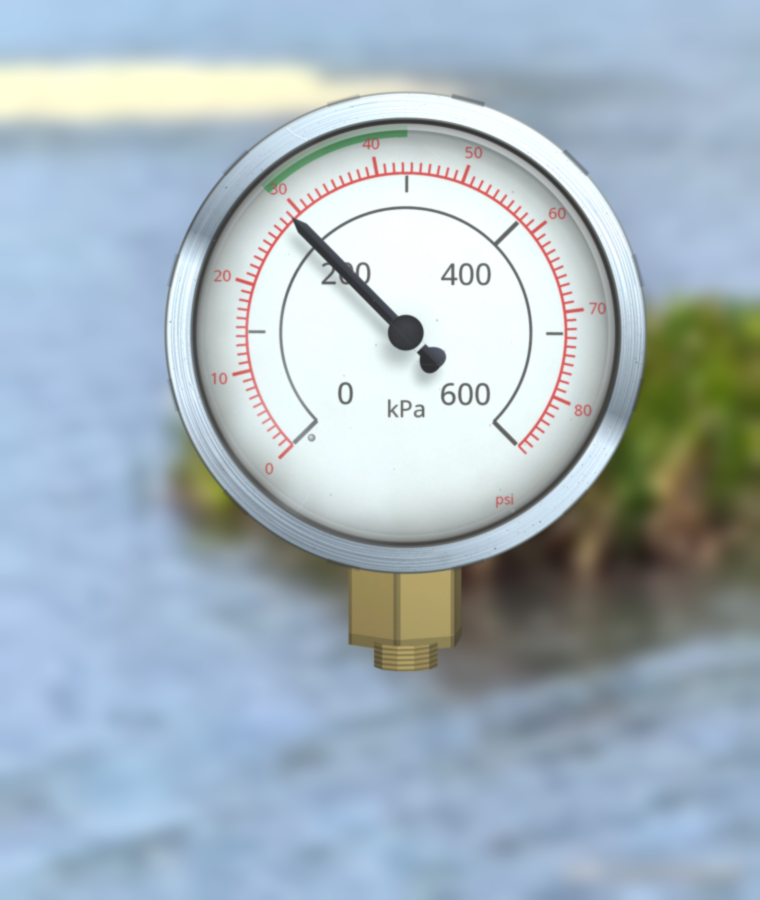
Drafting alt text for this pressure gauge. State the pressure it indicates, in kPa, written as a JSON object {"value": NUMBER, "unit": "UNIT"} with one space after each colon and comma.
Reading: {"value": 200, "unit": "kPa"}
